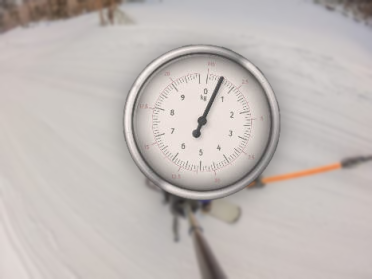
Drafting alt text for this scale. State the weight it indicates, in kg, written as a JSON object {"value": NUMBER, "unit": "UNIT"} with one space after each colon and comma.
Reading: {"value": 0.5, "unit": "kg"}
